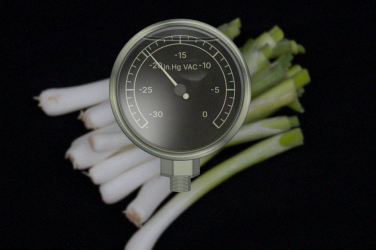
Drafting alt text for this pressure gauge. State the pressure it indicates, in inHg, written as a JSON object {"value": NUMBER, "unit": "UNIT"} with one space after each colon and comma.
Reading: {"value": -19.5, "unit": "inHg"}
